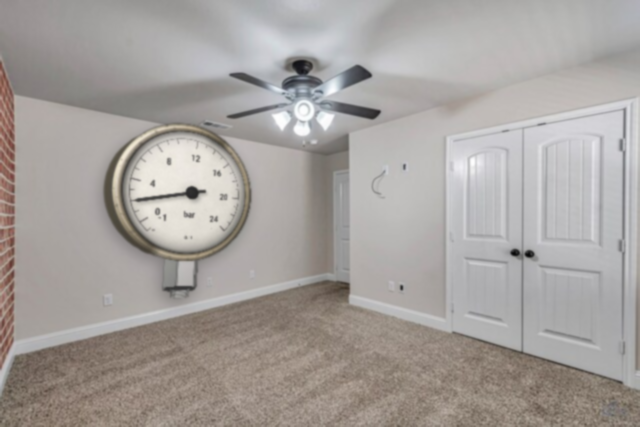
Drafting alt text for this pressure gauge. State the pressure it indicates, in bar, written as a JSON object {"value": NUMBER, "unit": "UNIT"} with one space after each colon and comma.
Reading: {"value": 2, "unit": "bar"}
